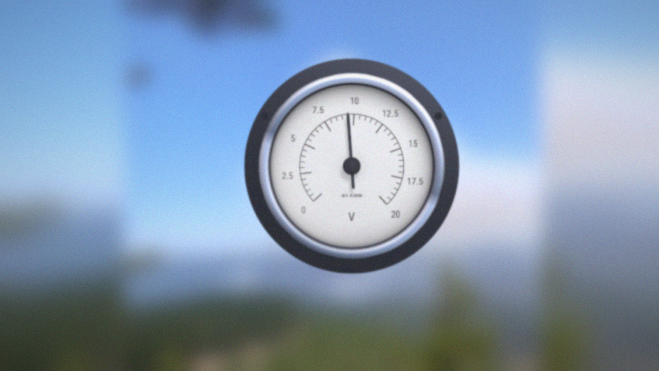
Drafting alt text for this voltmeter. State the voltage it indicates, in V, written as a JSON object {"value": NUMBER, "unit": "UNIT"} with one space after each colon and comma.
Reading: {"value": 9.5, "unit": "V"}
